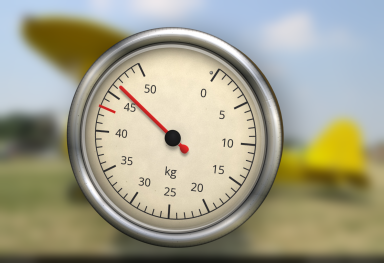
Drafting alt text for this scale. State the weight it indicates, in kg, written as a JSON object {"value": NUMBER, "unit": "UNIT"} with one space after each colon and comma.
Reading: {"value": 46.5, "unit": "kg"}
